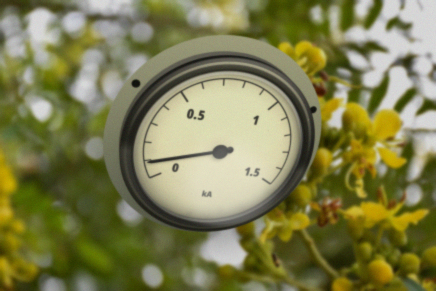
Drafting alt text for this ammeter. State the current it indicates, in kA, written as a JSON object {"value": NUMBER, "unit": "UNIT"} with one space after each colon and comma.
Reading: {"value": 0.1, "unit": "kA"}
